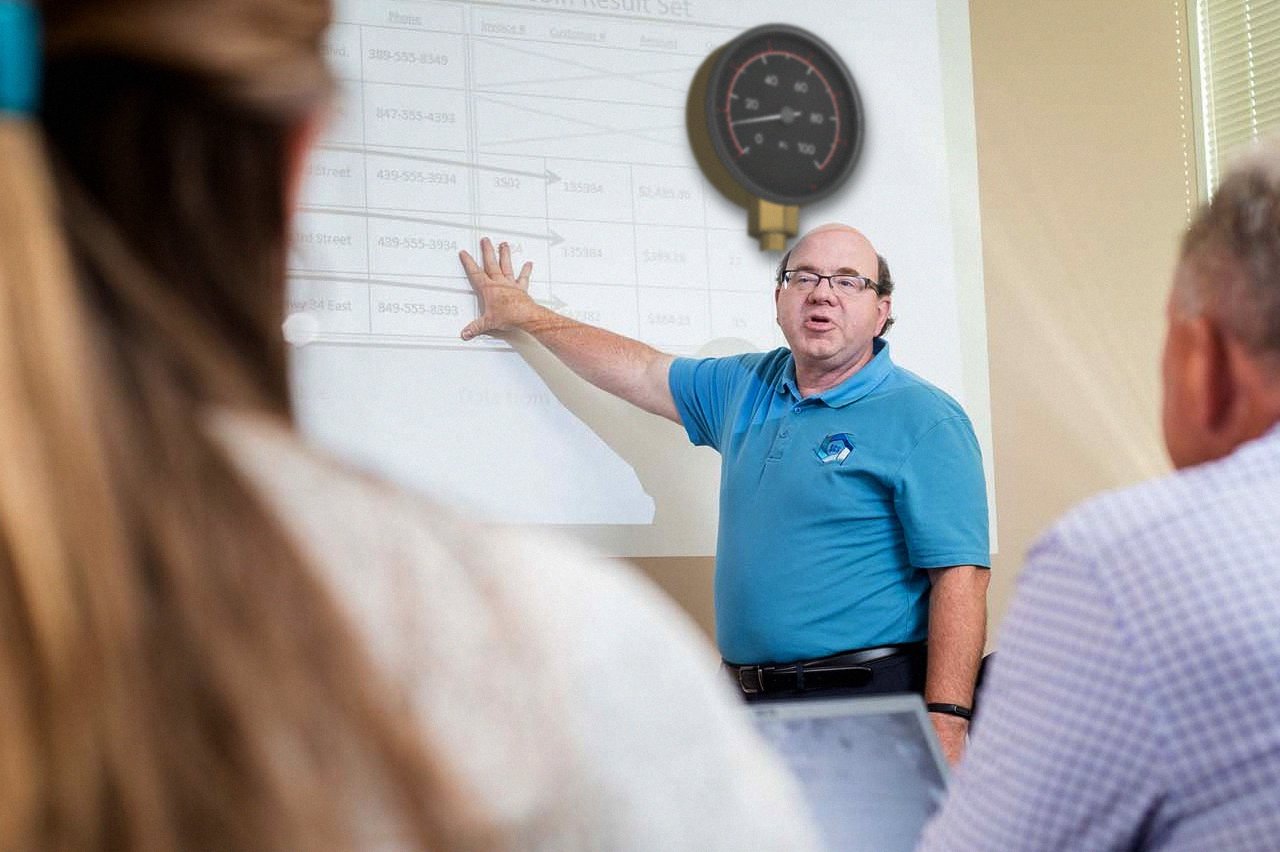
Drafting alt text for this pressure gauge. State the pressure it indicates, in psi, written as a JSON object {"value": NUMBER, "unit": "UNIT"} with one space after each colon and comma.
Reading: {"value": 10, "unit": "psi"}
